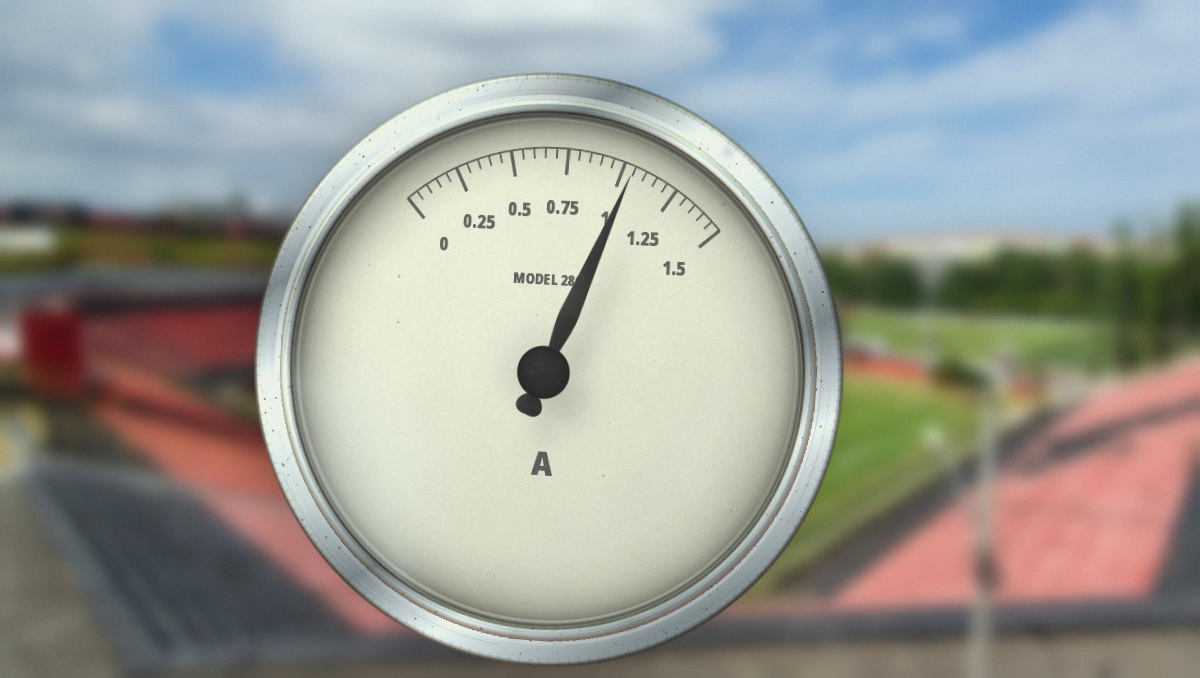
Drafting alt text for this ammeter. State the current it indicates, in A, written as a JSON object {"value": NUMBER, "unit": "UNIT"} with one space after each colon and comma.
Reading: {"value": 1.05, "unit": "A"}
